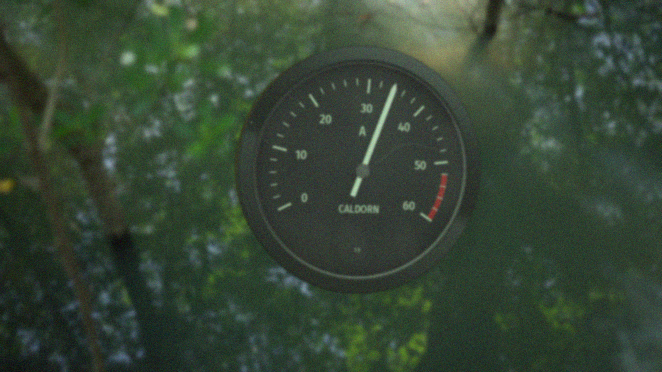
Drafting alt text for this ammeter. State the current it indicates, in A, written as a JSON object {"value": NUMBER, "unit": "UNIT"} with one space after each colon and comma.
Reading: {"value": 34, "unit": "A"}
